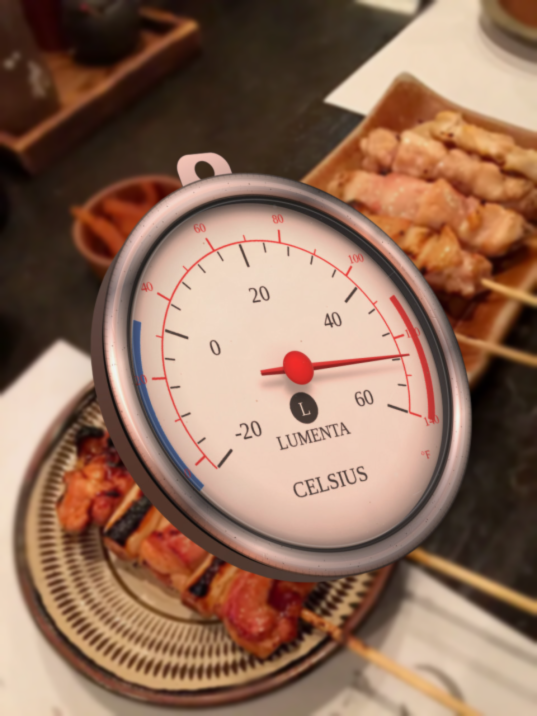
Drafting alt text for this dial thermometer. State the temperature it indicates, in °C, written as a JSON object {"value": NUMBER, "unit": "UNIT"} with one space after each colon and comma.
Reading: {"value": 52, "unit": "°C"}
